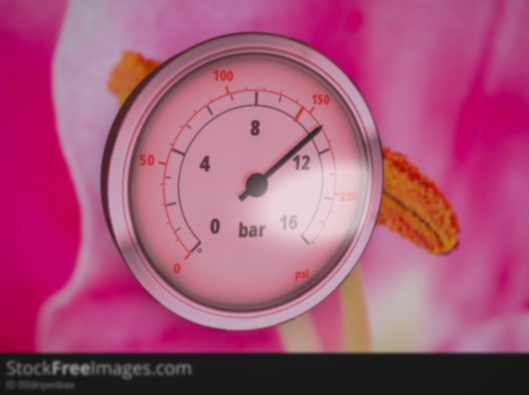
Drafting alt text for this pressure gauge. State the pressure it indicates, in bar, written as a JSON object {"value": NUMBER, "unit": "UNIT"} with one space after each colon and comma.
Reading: {"value": 11, "unit": "bar"}
